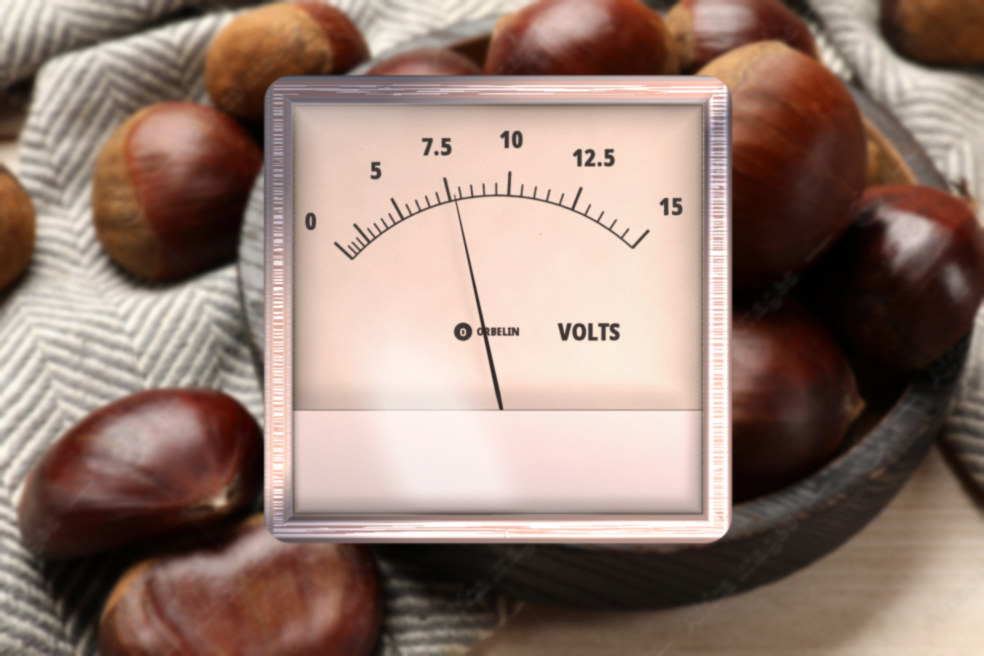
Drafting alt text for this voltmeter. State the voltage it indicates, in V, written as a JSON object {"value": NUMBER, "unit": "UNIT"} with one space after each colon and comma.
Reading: {"value": 7.75, "unit": "V"}
